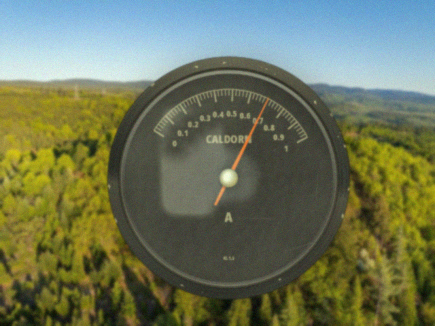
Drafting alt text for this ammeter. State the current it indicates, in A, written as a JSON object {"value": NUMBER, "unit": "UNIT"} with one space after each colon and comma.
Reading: {"value": 0.7, "unit": "A"}
